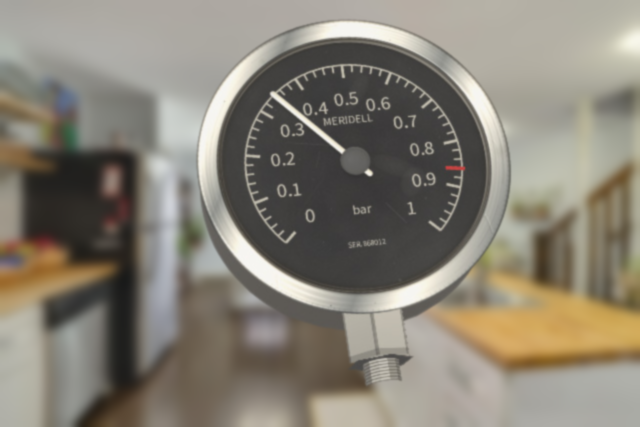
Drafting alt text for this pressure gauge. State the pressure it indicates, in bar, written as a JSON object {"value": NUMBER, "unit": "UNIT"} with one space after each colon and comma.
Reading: {"value": 0.34, "unit": "bar"}
